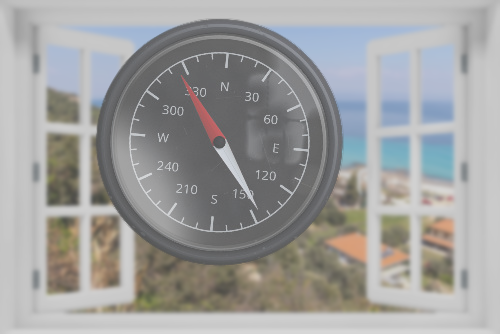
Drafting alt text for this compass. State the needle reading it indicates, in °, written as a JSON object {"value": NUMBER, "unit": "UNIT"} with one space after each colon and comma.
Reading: {"value": 325, "unit": "°"}
